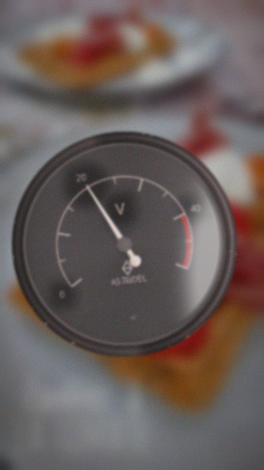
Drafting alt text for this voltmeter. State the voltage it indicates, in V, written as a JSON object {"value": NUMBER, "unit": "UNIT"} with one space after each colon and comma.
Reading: {"value": 20, "unit": "V"}
